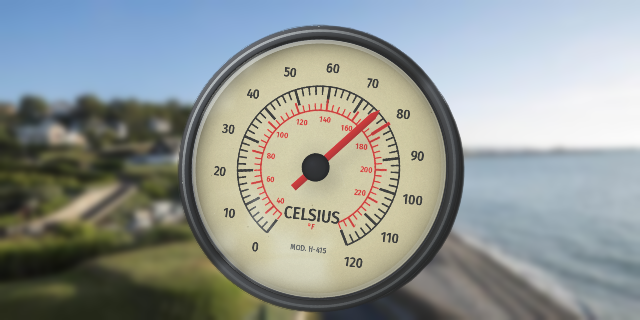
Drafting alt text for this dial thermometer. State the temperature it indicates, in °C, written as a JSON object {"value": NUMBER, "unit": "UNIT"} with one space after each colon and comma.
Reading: {"value": 76, "unit": "°C"}
